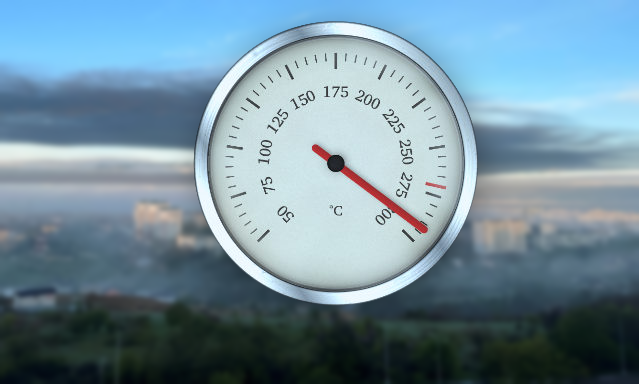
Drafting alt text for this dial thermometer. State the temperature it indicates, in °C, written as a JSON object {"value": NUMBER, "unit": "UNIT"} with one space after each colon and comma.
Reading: {"value": 292.5, "unit": "°C"}
